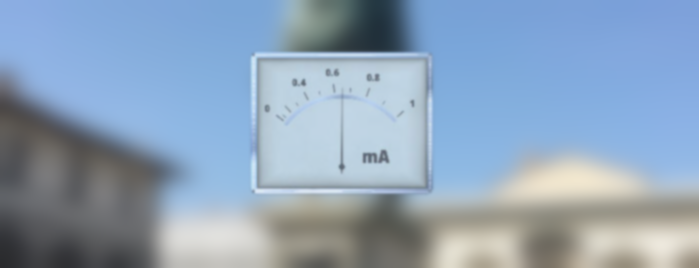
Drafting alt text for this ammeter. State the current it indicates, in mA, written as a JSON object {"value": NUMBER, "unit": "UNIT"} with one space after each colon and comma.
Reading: {"value": 0.65, "unit": "mA"}
